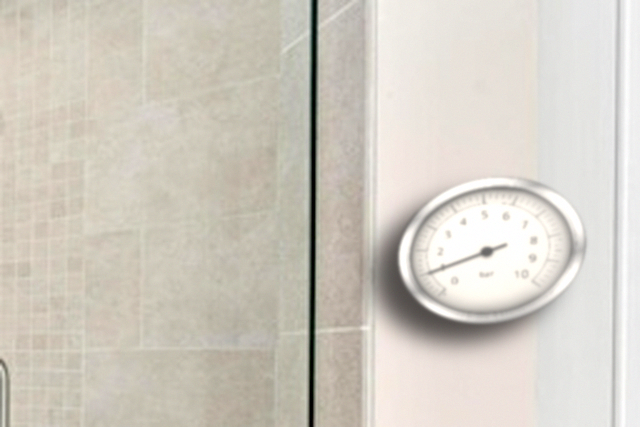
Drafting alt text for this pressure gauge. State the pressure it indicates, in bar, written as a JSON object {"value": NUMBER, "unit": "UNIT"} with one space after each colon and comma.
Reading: {"value": 1, "unit": "bar"}
